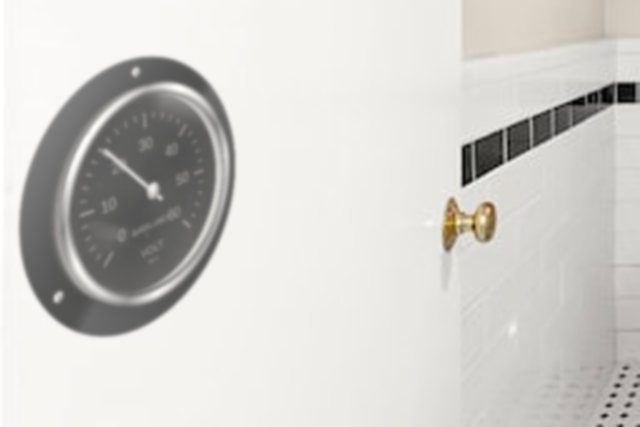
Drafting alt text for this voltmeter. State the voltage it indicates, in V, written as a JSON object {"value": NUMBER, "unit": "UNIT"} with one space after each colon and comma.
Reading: {"value": 20, "unit": "V"}
